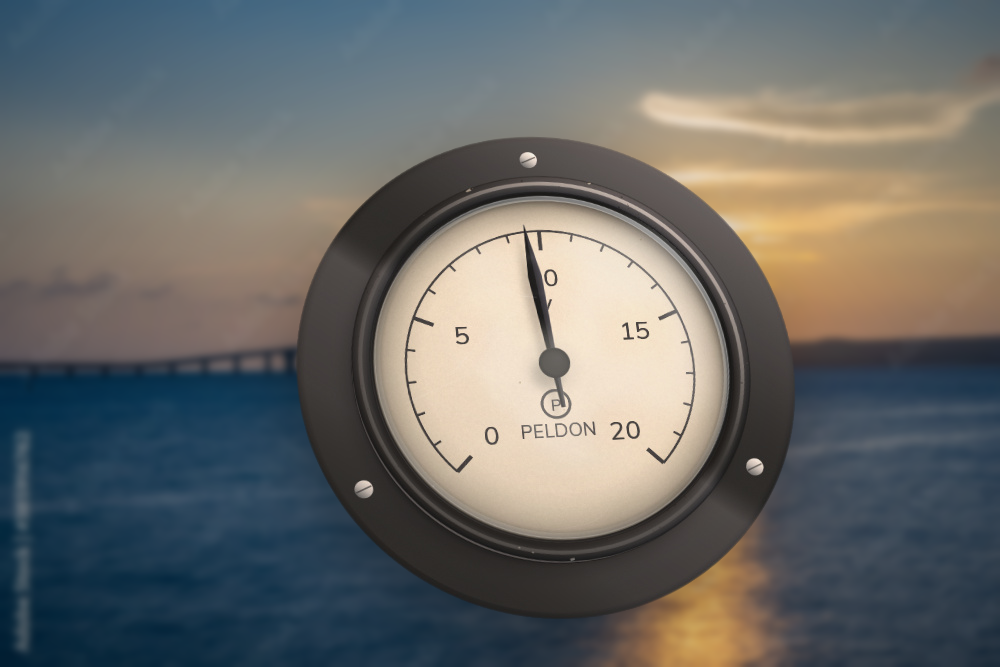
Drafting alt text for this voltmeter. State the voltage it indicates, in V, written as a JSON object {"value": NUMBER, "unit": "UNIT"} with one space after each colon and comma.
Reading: {"value": 9.5, "unit": "V"}
